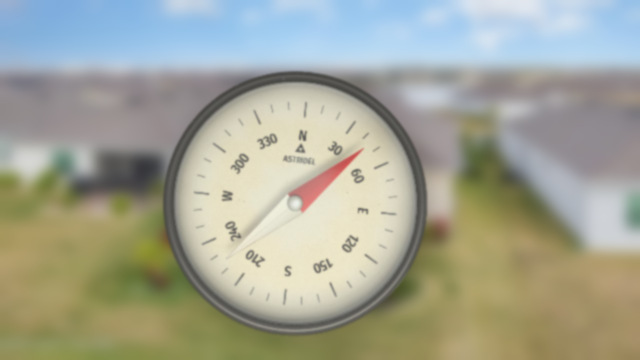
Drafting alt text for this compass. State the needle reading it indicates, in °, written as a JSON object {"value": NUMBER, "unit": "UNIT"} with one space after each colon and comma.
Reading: {"value": 45, "unit": "°"}
